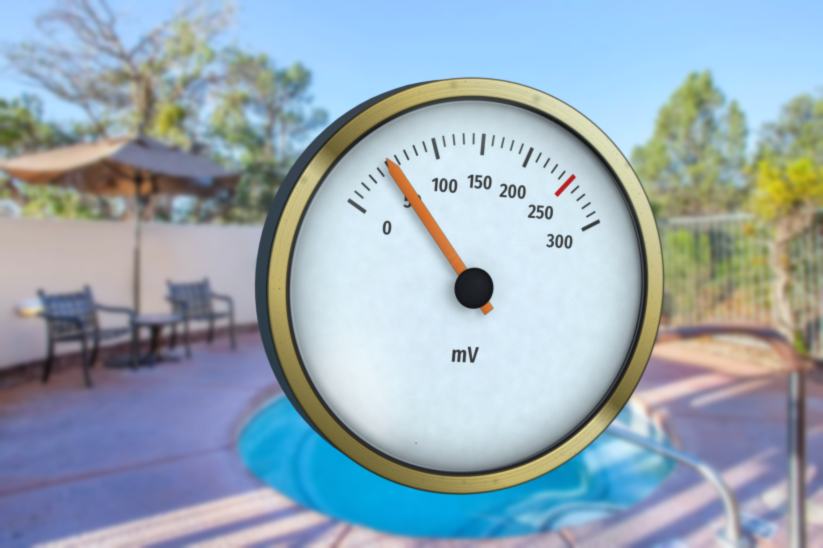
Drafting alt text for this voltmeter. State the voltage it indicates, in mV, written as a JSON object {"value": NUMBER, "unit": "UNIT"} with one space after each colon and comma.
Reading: {"value": 50, "unit": "mV"}
